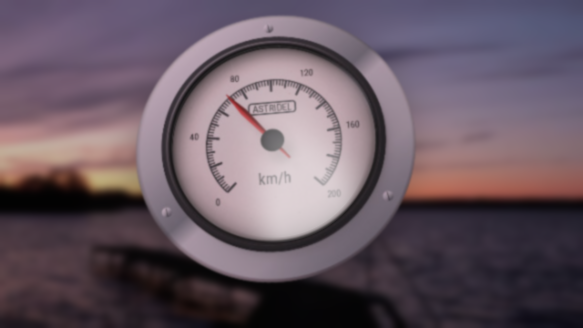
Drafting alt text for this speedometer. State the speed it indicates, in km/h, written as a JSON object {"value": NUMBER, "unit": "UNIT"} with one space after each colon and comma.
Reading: {"value": 70, "unit": "km/h"}
